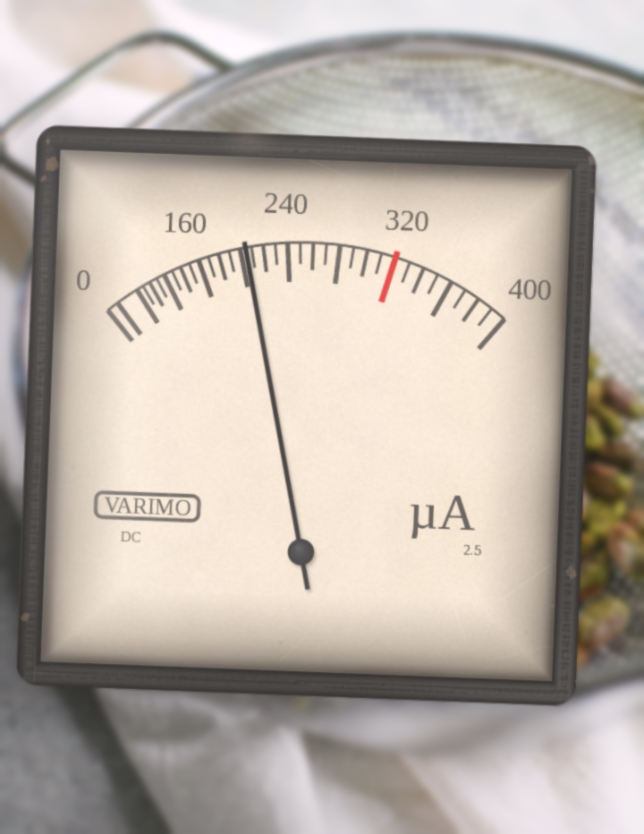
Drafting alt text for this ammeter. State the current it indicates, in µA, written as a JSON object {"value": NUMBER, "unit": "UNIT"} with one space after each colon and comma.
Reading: {"value": 205, "unit": "µA"}
